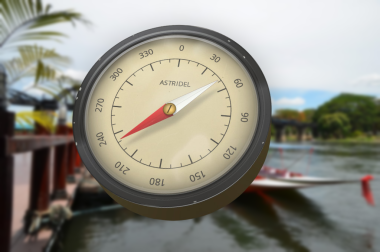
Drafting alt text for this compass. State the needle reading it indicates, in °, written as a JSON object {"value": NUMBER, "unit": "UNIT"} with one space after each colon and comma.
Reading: {"value": 230, "unit": "°"}
